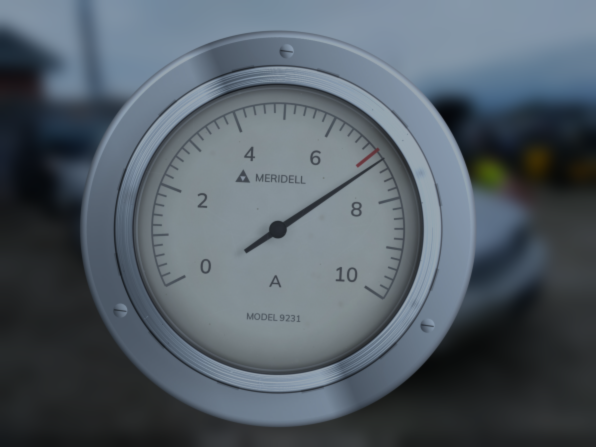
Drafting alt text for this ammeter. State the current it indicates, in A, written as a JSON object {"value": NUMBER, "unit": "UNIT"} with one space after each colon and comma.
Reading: {"value": 7.2, "unit": "A"}
